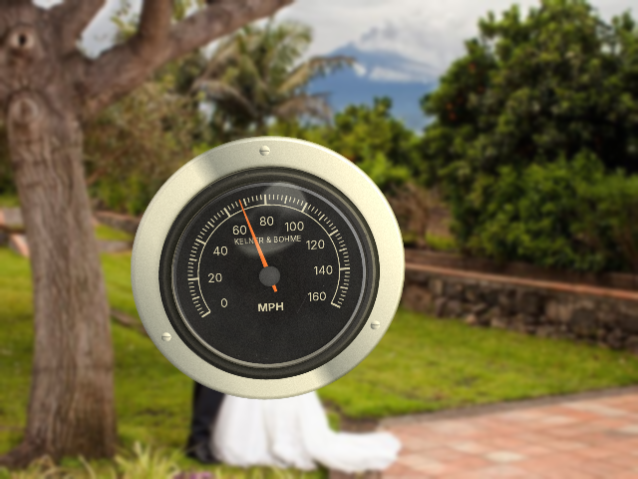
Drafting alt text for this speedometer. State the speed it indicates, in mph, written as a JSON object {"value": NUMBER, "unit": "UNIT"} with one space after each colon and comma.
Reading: {"value": 68, "unit": "mph"}
